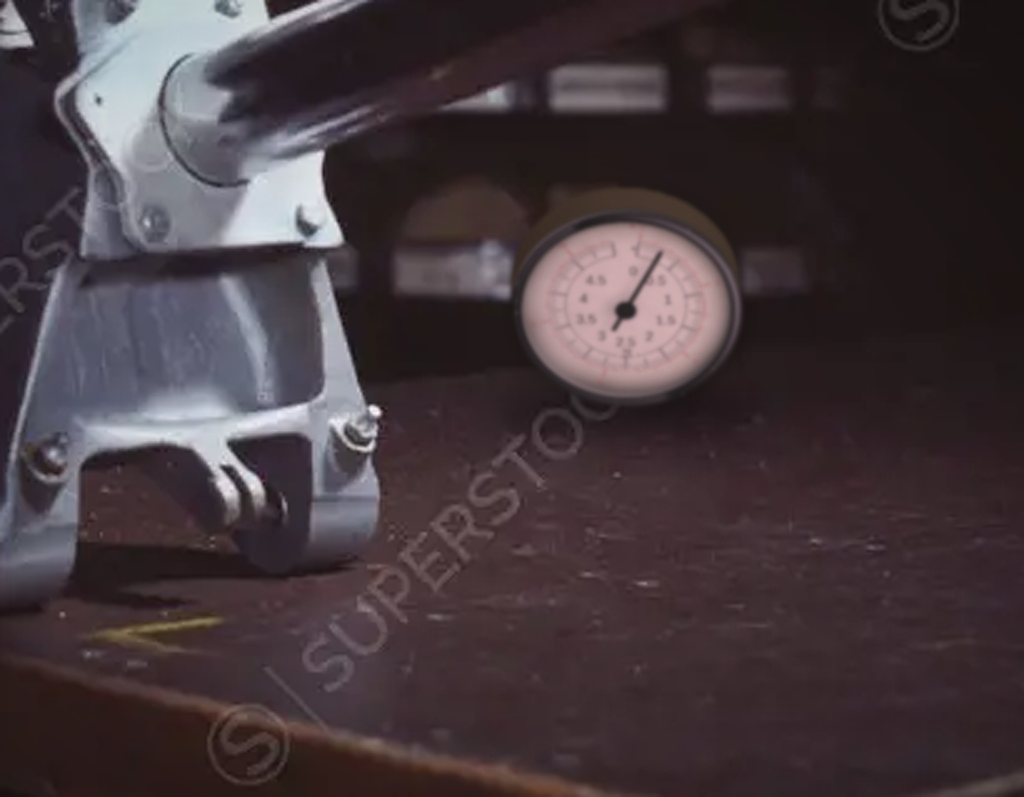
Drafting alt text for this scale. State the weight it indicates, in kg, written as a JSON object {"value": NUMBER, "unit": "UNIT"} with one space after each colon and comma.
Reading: {"value": 0.25, "unit": "kg"}
